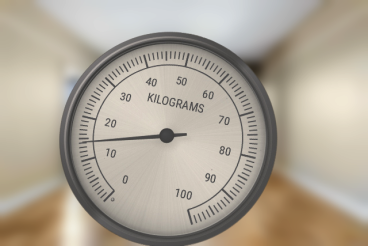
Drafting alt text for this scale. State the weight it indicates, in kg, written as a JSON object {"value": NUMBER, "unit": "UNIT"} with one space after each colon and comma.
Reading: {"value": 14, "unit": "kg"}
